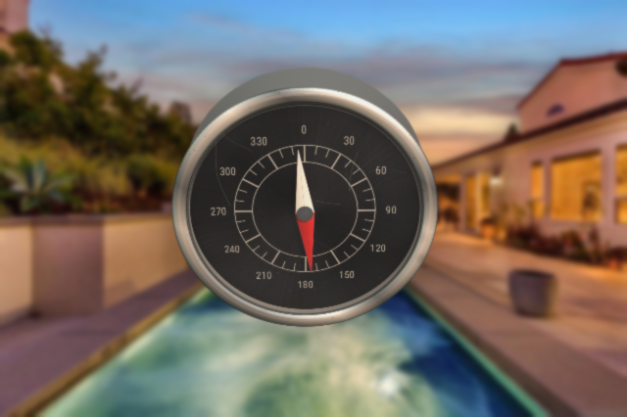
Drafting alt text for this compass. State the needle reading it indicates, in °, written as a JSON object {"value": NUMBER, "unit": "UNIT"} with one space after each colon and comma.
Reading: {"value": 175, "unit": "°"}
